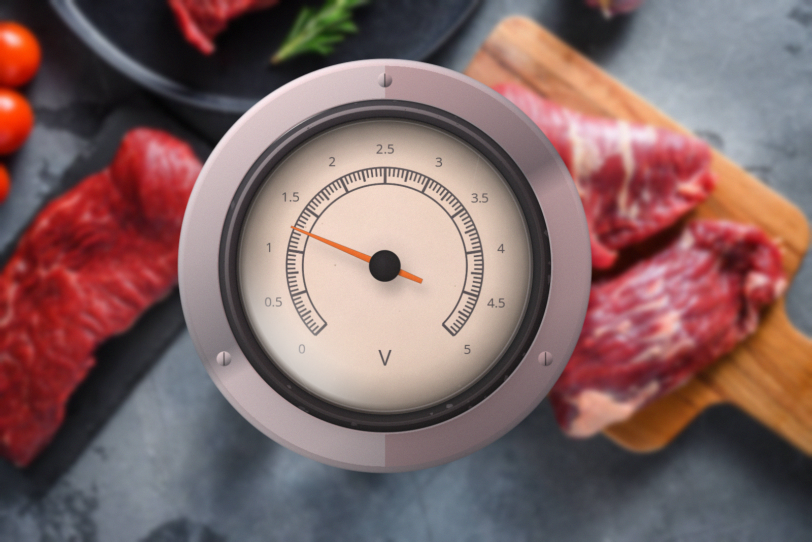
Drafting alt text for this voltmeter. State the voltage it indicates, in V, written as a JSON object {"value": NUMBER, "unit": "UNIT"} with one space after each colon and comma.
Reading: {"value": 1.25, "unit": "V"}
